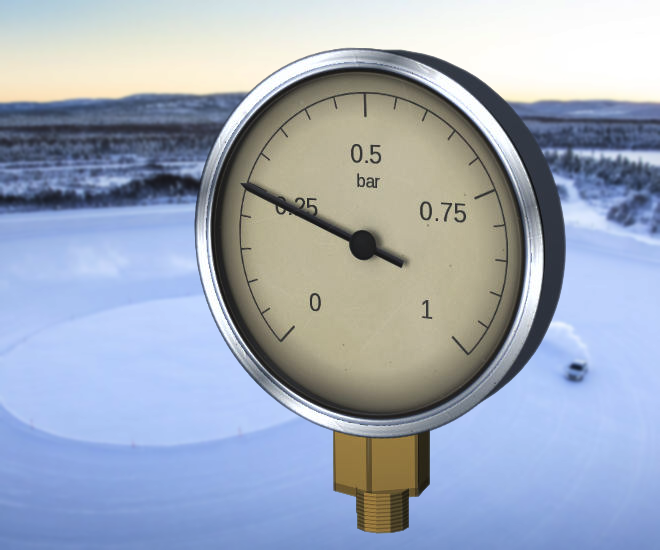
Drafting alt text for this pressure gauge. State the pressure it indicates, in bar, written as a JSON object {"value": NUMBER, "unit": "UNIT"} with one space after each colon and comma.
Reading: {"value": 0.25, "unit": "bar"}
